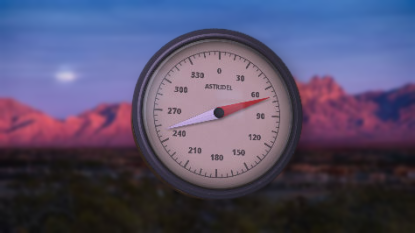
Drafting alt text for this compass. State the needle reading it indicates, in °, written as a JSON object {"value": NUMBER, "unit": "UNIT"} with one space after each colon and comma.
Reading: {"value": 70, "unit": "°"}
